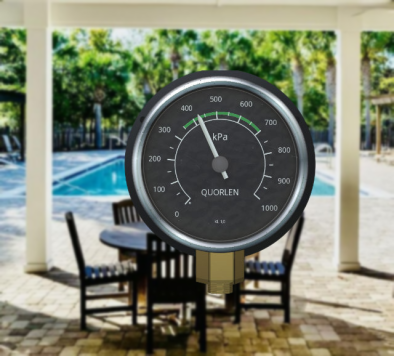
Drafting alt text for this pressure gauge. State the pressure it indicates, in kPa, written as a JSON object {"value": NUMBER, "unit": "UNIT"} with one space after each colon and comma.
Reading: {"value": 425, "unit": "kPa"}
